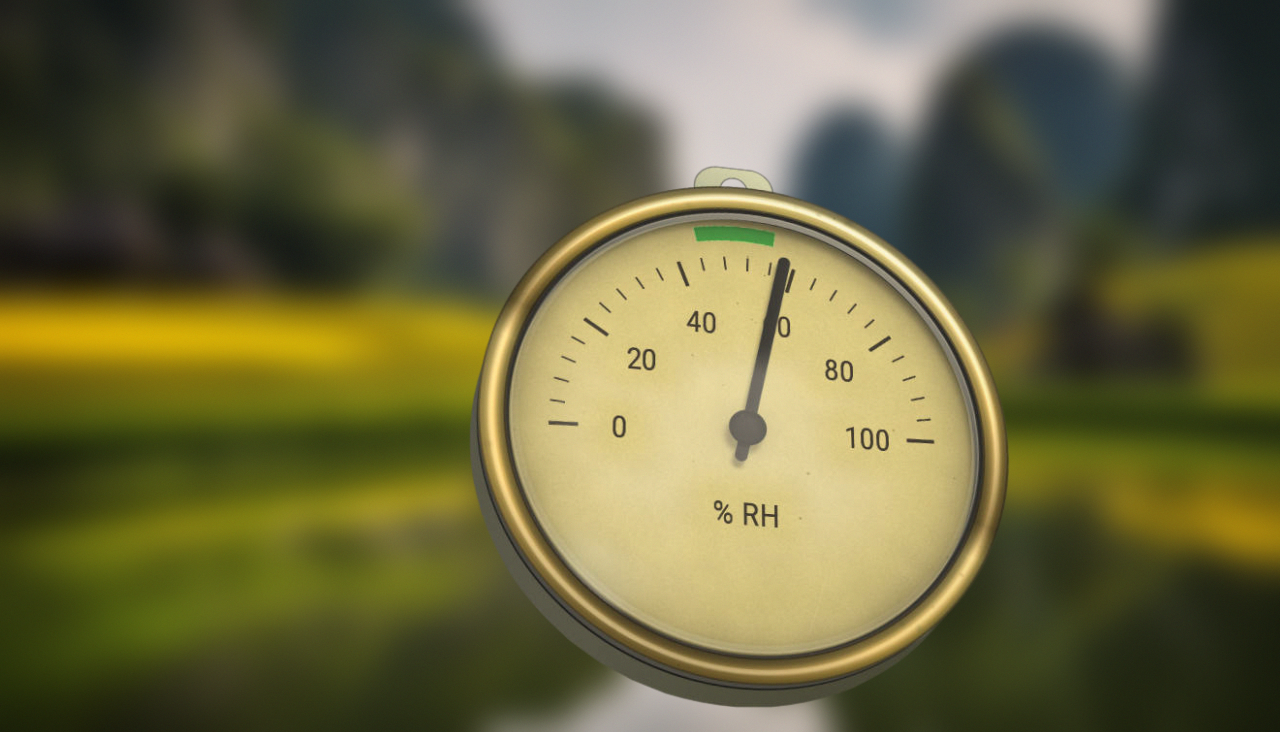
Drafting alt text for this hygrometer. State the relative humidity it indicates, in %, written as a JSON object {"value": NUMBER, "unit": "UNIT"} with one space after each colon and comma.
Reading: {"value": 58, "unit": "%"}
